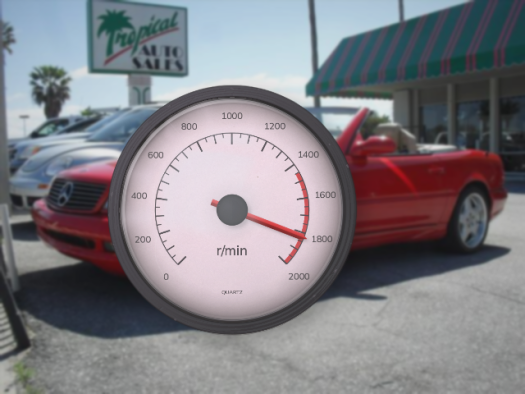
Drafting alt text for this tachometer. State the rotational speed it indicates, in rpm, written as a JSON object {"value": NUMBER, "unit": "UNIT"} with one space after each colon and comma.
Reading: {"value": 1825, "unit": "rpm"}
